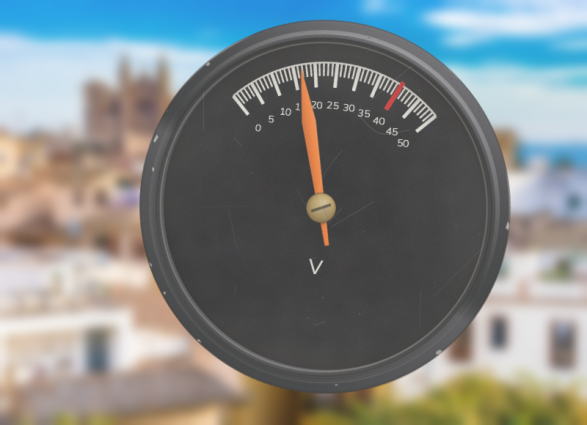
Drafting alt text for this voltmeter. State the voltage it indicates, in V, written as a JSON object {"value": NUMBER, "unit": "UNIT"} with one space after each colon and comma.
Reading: {"value": 17, "unit": "V"}
